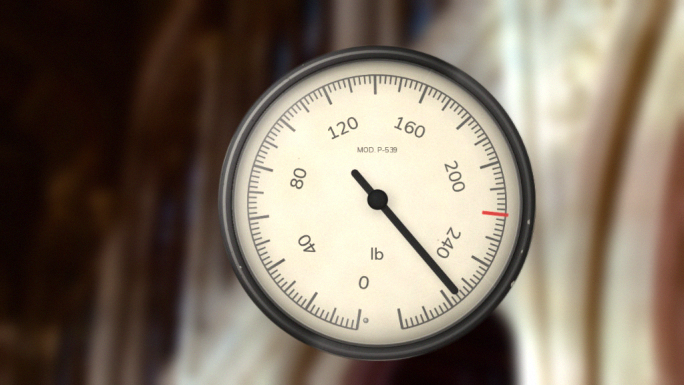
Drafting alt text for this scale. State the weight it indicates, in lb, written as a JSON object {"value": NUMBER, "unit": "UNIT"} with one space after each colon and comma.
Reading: {"value": 256, "unit": "lb"}
